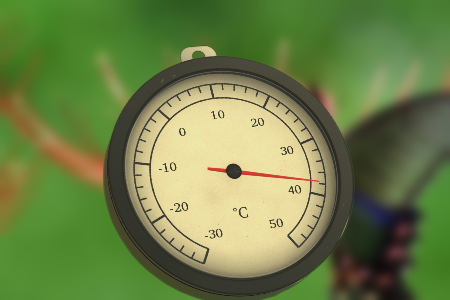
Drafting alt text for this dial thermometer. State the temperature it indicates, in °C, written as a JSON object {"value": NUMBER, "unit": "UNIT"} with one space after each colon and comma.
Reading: {"value": 38, "unit": "°C"}
